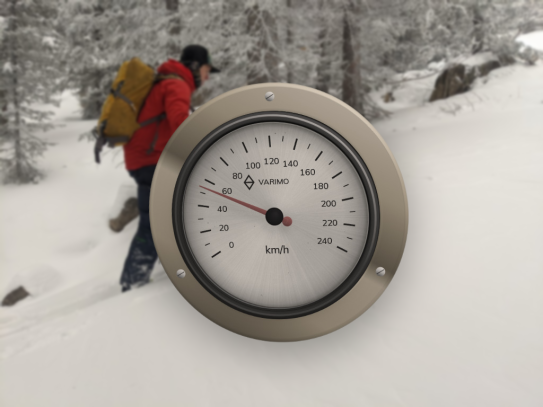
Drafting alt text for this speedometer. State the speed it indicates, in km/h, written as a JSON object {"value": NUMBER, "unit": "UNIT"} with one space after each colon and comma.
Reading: {"value": 55, "unit": "km/h"}
